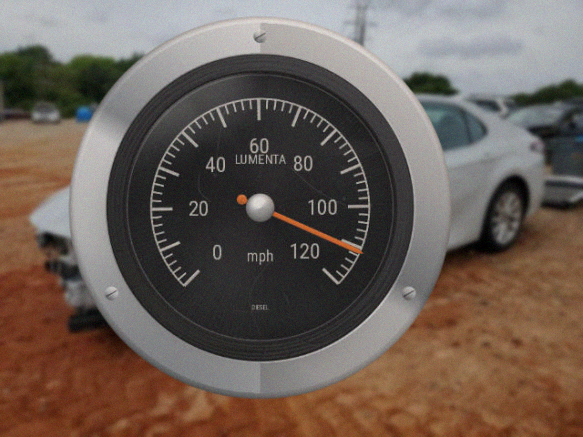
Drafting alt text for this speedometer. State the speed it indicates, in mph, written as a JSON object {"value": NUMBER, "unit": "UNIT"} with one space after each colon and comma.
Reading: {"value": 111, "unit": "mph"}
